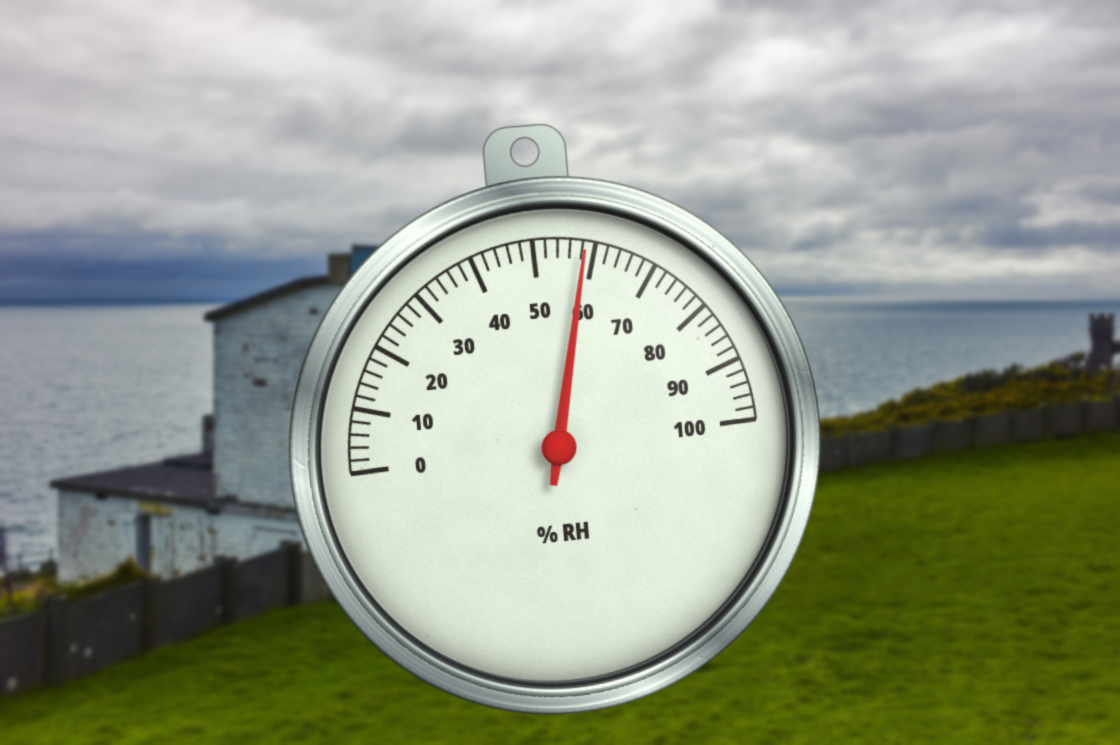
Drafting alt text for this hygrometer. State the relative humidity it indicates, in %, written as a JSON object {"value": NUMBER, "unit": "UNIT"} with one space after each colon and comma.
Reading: {"value": 58, "unit": "%"}
